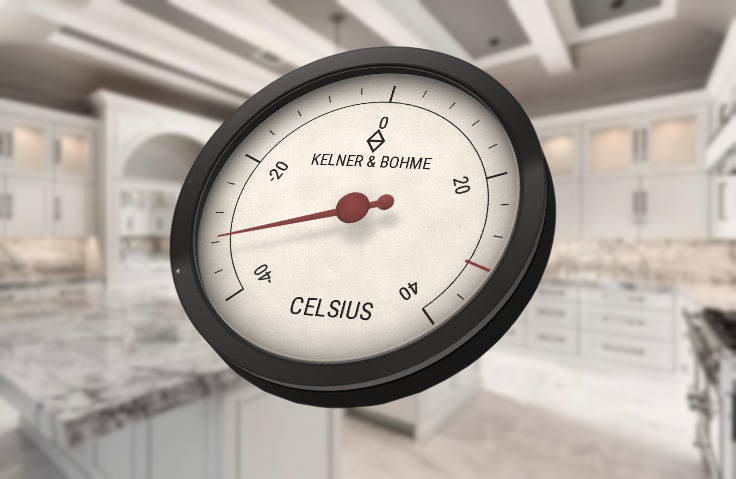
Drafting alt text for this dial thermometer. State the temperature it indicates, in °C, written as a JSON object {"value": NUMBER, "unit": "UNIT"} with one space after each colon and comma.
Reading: {"value": -32, "unit": "°C"}
